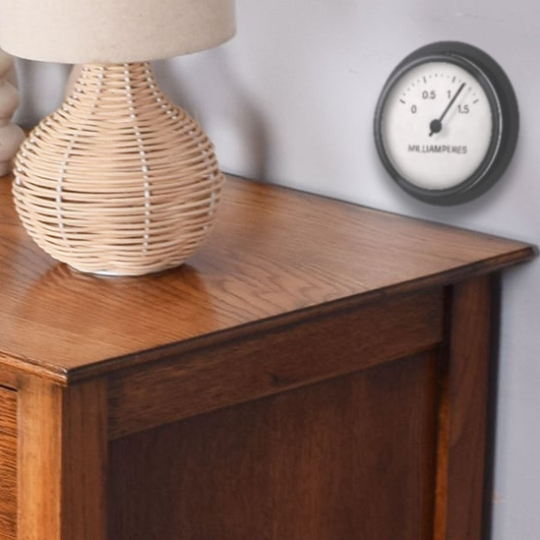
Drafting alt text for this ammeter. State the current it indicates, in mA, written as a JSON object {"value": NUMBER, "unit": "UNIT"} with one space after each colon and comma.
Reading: {"value": 1.2, "unit": "mA"}
